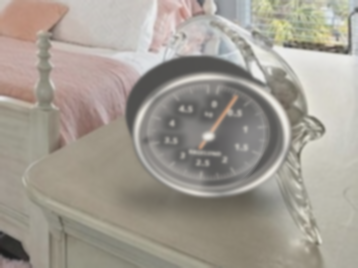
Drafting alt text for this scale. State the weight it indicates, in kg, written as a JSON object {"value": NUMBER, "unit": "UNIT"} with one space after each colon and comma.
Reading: {"value": 0.25, "unit": "kg"}
